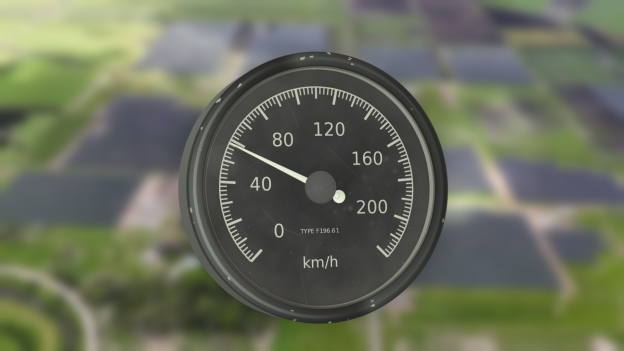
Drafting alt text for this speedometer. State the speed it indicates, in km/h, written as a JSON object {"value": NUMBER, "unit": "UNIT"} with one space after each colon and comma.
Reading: {"value": 58, "unit": "km/h"}
